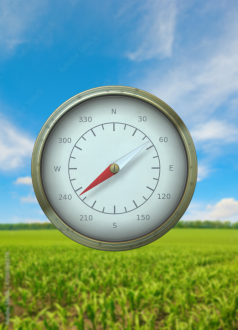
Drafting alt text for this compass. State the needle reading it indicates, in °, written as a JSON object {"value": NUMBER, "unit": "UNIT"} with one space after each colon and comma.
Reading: {"value": 232.5, "unit": "°"}
